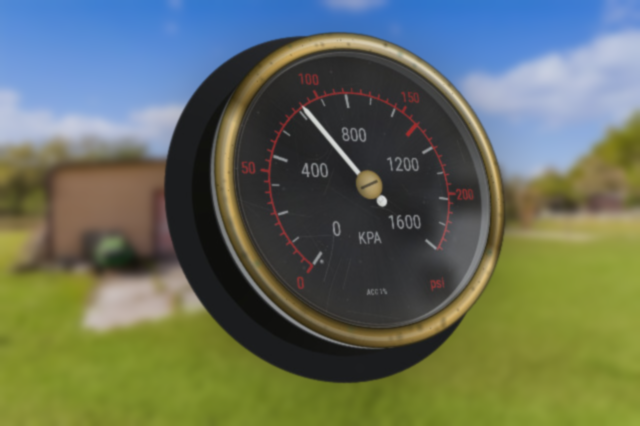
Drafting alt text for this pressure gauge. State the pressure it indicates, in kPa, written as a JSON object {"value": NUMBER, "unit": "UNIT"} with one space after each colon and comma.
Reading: {"value": 600, "unit": "kPa"}
